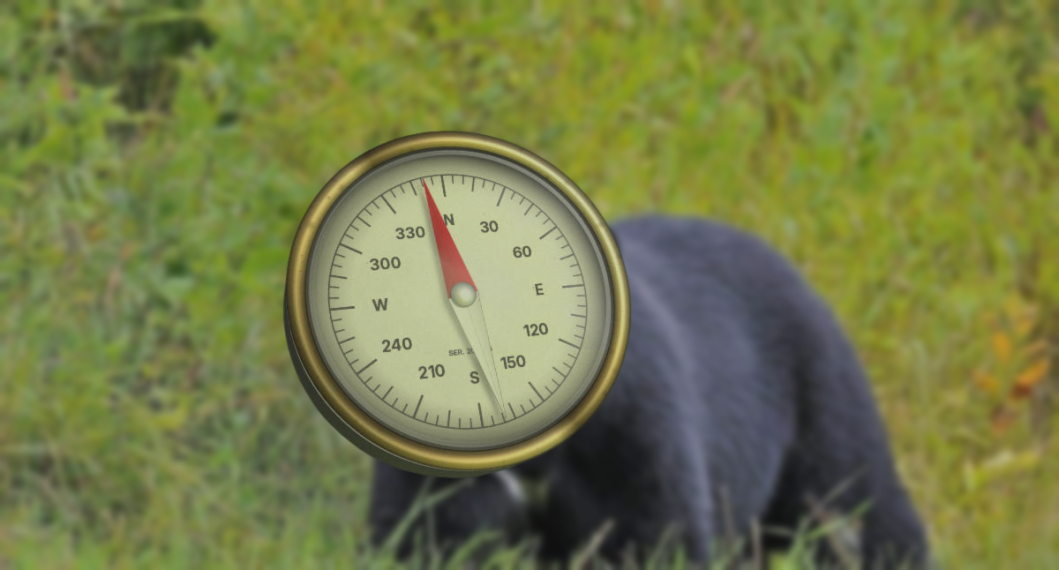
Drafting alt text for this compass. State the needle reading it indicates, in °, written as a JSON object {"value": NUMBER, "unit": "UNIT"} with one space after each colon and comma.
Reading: {"value": 350, "unit": "°"}
